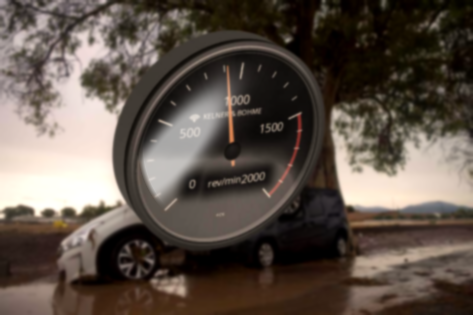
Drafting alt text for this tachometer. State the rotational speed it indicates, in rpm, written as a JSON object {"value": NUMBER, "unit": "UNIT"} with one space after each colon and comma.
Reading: {"value": 900, "unit": "rpm"}
